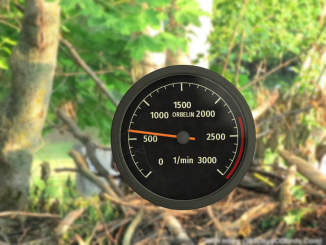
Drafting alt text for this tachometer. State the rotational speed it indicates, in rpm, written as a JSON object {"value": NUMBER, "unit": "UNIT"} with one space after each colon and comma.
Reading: {"value": 600, "unit": "rpm"}
